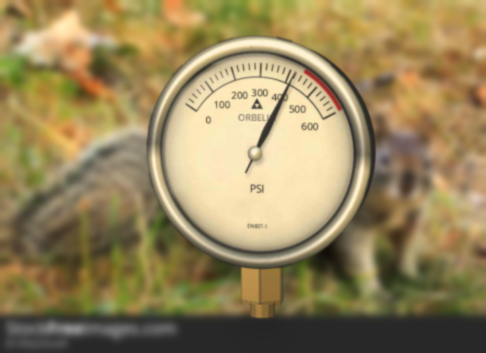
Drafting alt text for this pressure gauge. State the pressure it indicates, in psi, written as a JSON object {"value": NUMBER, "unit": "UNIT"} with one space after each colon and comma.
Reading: {"value": 420, "unit": "psi"}
